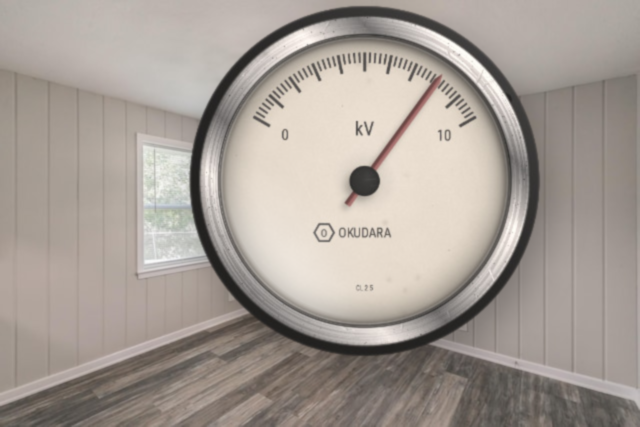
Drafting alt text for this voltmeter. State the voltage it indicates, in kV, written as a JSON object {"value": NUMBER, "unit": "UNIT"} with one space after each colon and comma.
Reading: {"value": 8, "unit": "kV"}
